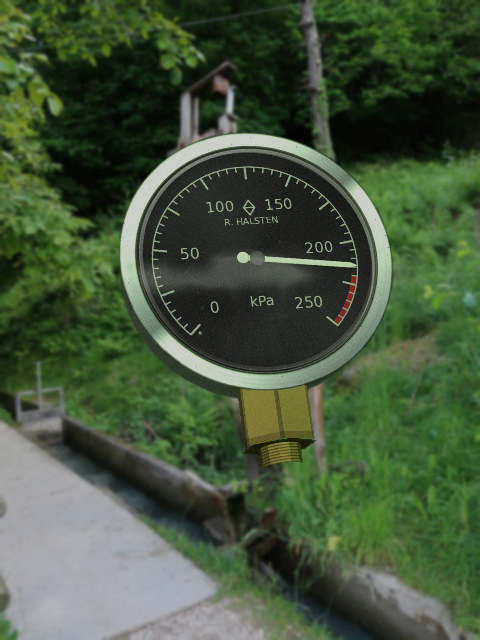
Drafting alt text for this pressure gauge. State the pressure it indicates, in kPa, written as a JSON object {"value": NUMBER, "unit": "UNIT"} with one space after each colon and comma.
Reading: {"value": 215, "unit": "kPa"}
